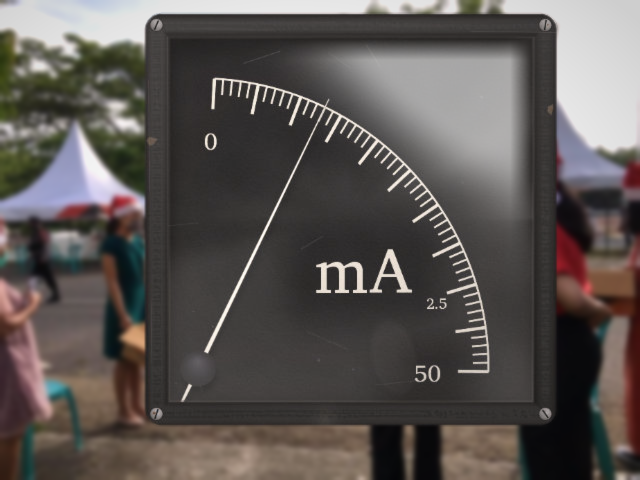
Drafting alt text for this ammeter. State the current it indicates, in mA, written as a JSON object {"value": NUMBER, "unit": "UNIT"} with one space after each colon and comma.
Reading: {"value": 13, "unit": "mA"}
